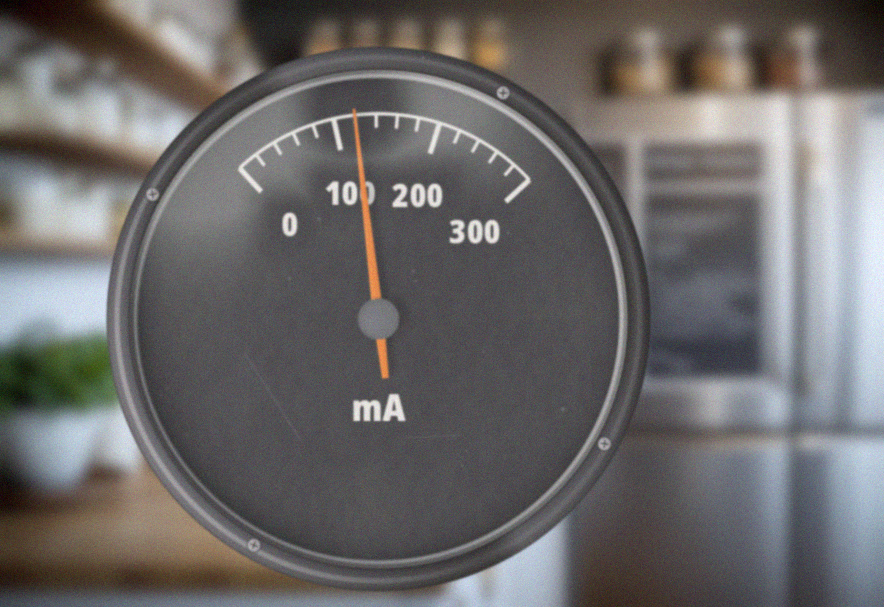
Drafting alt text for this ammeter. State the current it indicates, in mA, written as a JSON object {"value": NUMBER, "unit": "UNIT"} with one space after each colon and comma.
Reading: {"value": 120, "unit": "mA"}
